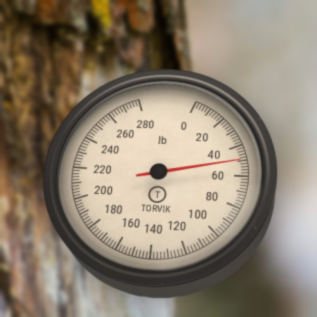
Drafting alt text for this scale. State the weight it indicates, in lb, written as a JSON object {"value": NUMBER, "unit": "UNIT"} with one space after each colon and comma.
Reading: {"value": 50, "unit": "lb"}
